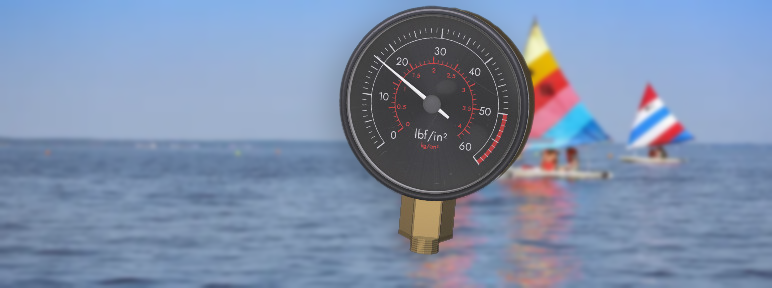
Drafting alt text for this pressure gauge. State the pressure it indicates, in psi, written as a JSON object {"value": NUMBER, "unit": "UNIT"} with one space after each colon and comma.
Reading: {"value": 17, "unit": "psi"}
